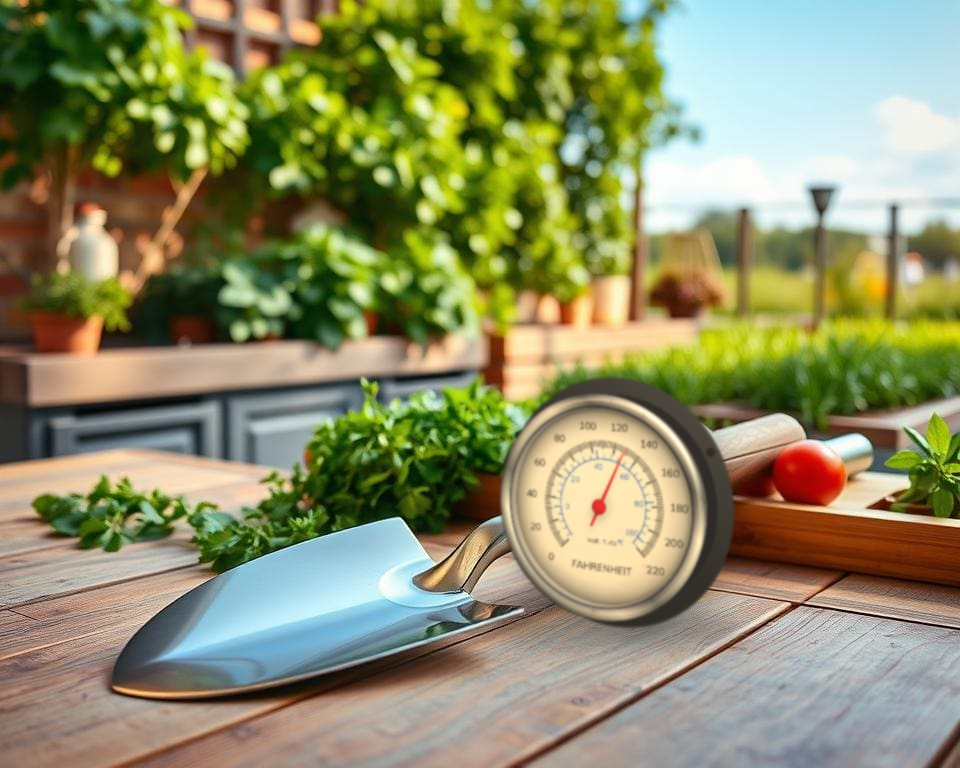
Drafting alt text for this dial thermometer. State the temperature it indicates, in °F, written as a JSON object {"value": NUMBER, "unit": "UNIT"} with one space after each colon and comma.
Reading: {"value": 130, "unit": "°F"}
